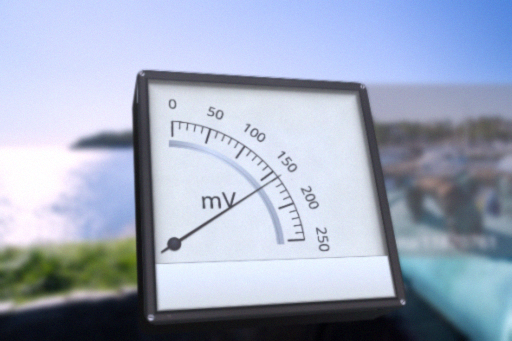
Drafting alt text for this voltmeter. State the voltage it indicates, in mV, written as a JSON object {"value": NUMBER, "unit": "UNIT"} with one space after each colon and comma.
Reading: {"value": 160, "unit": "mV"}
